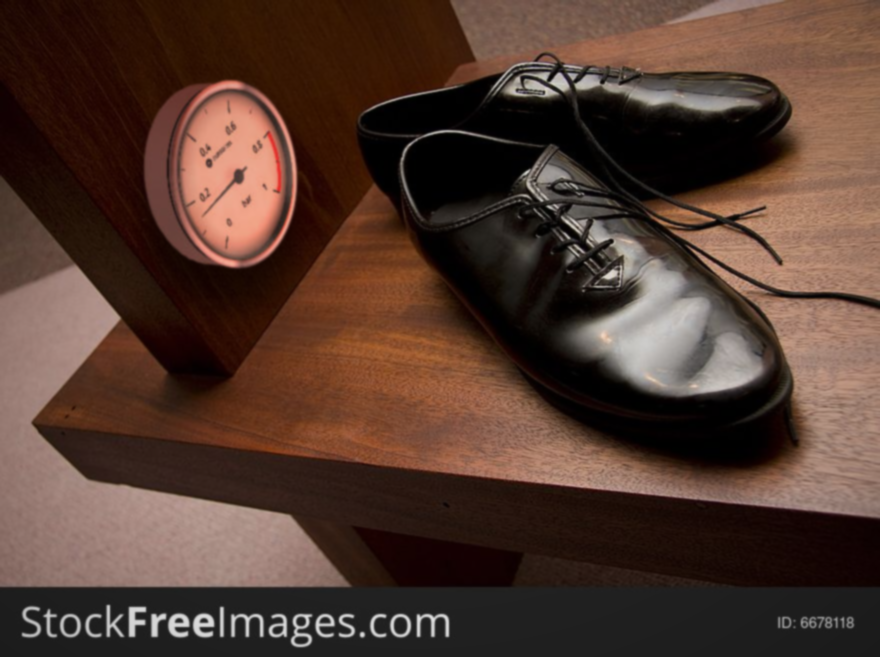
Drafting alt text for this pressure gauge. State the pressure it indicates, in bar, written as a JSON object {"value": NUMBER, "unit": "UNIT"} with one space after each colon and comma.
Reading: {"value": 0.15, "unit": "bar"}
